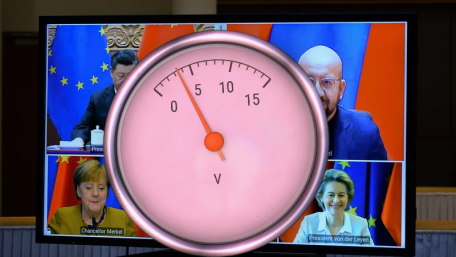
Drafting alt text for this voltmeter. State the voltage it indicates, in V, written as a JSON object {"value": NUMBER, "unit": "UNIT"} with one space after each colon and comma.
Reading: {"value": 3.5, "unit": "V"}
